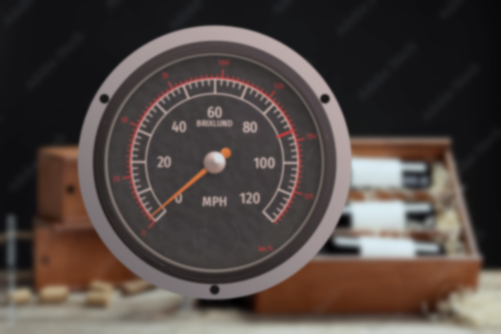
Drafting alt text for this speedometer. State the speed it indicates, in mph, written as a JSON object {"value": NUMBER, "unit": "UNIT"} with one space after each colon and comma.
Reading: {"value": 2, "unit": "mph"}
